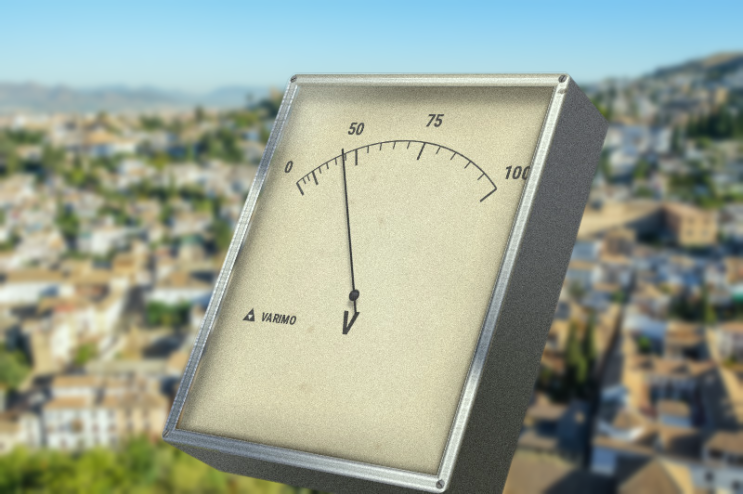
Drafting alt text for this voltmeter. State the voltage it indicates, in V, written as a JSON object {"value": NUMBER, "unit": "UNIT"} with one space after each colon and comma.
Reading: {"value": 45, "unit": "V"}
